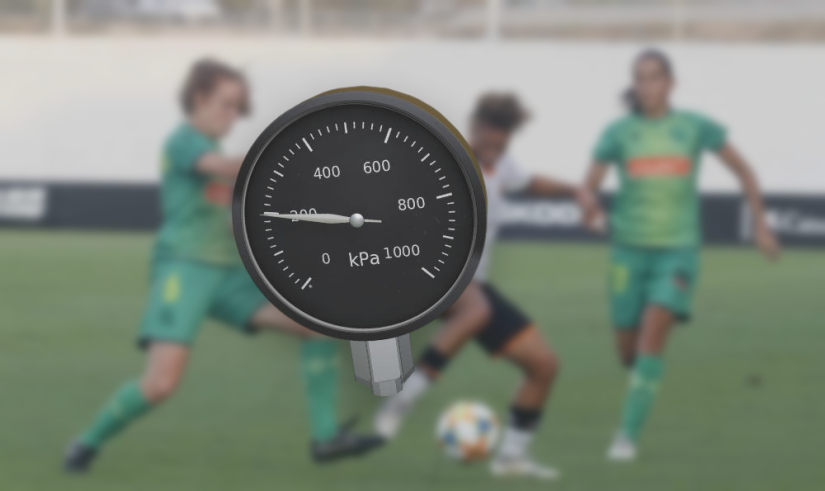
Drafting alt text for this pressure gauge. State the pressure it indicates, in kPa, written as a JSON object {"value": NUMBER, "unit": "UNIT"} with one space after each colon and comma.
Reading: {"value": 200, "unit": "kPa"}
